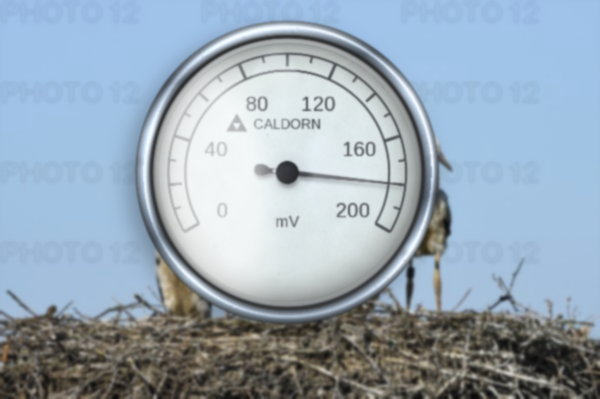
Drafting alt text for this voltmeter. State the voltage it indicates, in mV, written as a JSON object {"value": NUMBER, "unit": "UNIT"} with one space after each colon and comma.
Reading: {"value": 180, "unit": "mV"}
